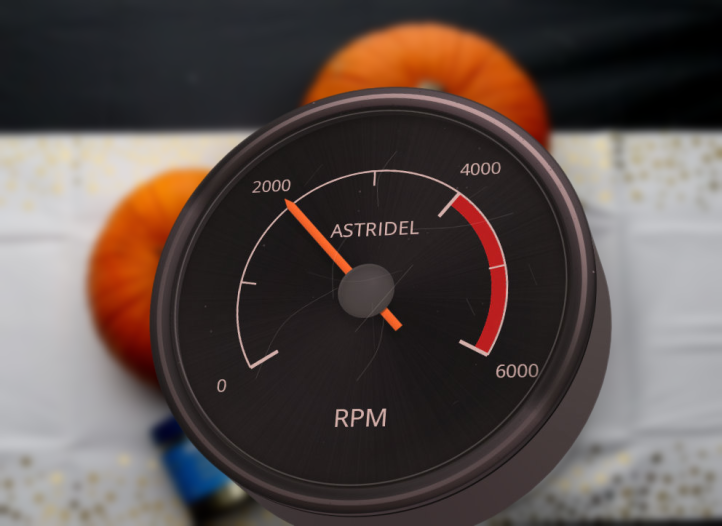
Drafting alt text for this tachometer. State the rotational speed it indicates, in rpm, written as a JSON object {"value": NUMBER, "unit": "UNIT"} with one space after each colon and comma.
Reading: {"value": 2000, "unit": "rpm"}
